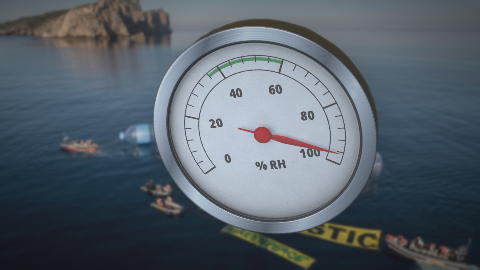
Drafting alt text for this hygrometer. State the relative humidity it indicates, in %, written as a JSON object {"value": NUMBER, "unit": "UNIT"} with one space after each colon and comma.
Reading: {"value": 96, "unit": "%"}
